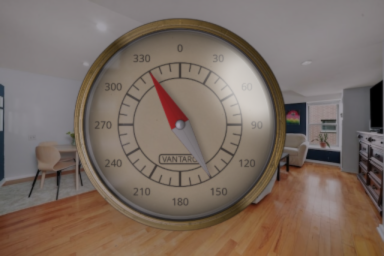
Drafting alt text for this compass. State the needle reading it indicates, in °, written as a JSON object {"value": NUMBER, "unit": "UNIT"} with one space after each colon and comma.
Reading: {"value": 330, "unit": "°"}
